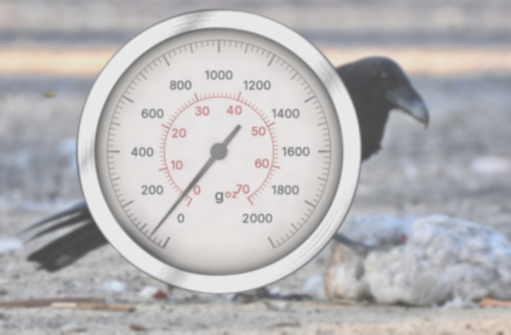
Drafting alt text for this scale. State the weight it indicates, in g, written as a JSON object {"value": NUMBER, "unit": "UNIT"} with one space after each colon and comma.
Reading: {"value": 60, "unit": "g"}
